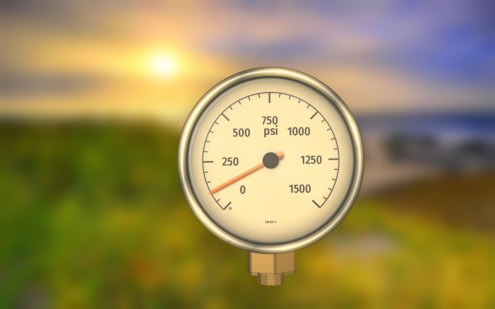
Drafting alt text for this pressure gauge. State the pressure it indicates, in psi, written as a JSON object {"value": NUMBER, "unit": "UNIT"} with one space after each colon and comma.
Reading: {"value": 100, "unit": "psi"}
